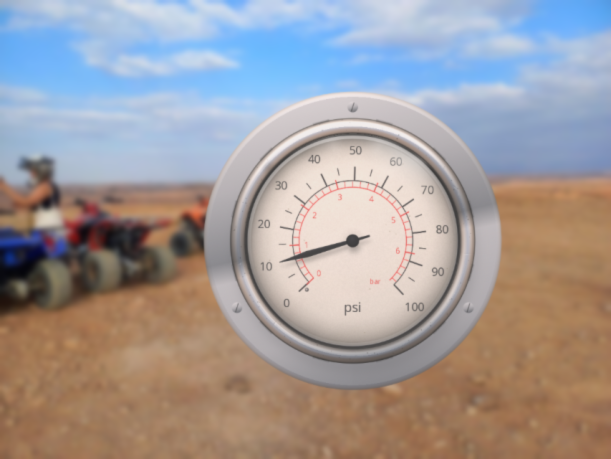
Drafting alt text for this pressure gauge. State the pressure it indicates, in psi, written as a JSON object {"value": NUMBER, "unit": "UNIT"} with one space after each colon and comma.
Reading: {"value": 10, "unit": "psi"}
